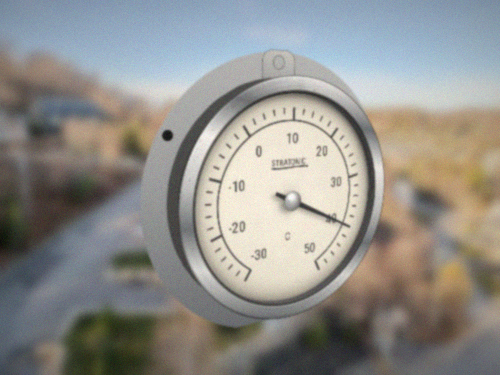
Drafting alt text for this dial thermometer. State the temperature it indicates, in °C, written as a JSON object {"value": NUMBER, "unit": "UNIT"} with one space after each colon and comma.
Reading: {"value": 40, "unit": "°C"}
